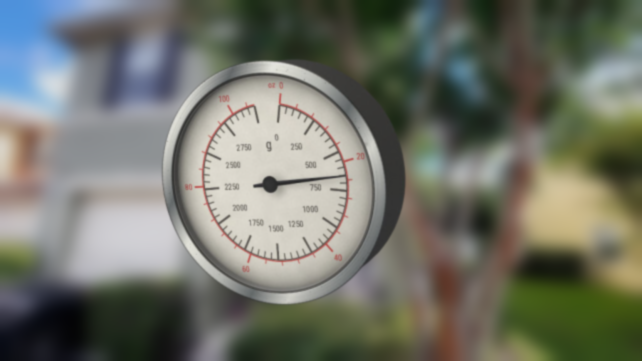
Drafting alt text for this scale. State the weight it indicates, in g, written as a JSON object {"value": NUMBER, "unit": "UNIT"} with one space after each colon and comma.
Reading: {"value": 650, "unit": "g"}
